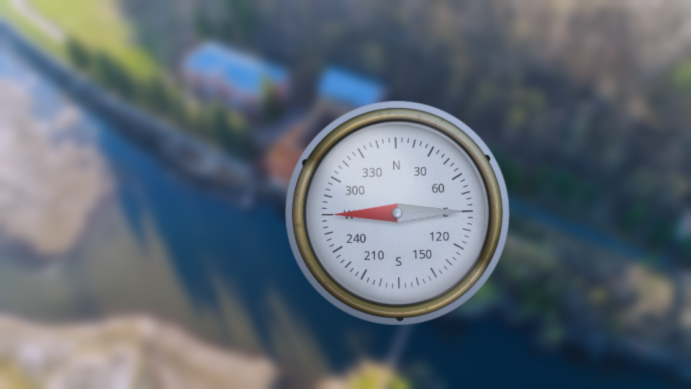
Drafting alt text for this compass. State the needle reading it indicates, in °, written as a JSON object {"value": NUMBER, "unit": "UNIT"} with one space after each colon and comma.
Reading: {"value": 270, "unit": "°"}
